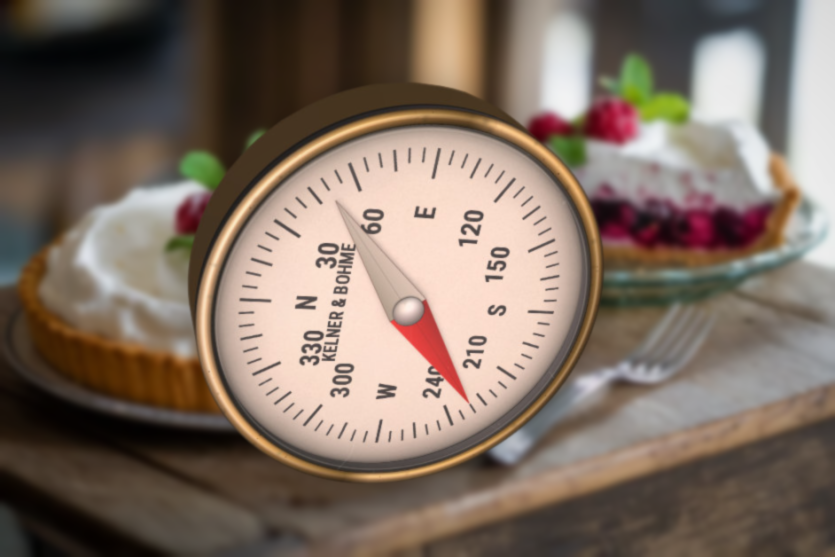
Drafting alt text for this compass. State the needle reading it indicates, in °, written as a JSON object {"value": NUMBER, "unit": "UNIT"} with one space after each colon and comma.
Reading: {"value": 230, "unit": "°"}
